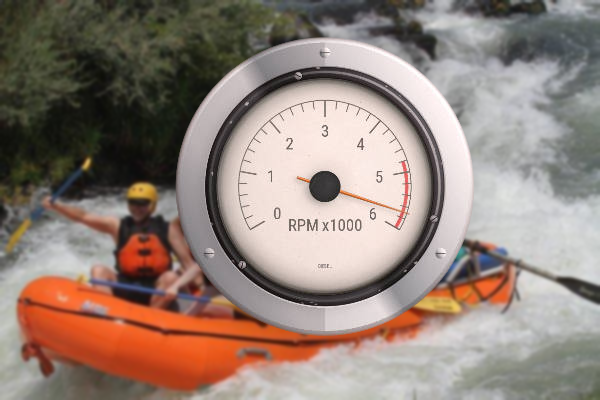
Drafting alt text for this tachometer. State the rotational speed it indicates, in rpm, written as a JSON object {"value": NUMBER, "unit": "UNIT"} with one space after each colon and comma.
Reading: {"value": 5700, "unit": "rpm"}
